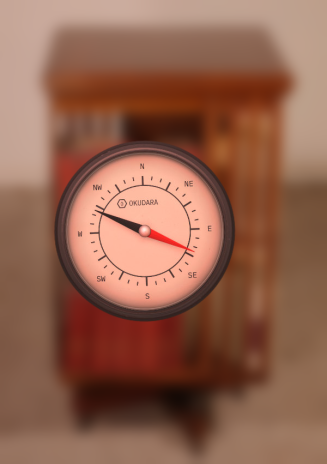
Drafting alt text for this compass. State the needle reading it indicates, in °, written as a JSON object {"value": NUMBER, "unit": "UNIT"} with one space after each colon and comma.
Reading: {"value": 115, "unit": "°"}
